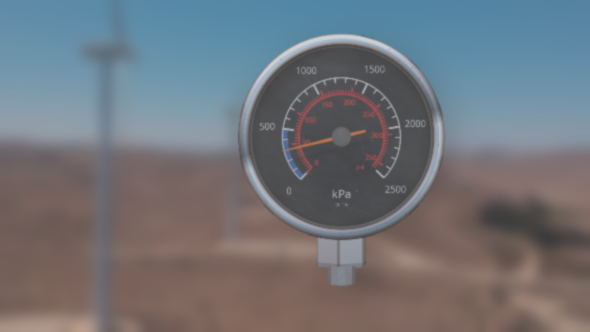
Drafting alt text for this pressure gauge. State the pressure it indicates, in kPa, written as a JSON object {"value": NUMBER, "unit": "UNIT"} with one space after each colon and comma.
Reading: {"value": 300, "unit": "kPa"}
